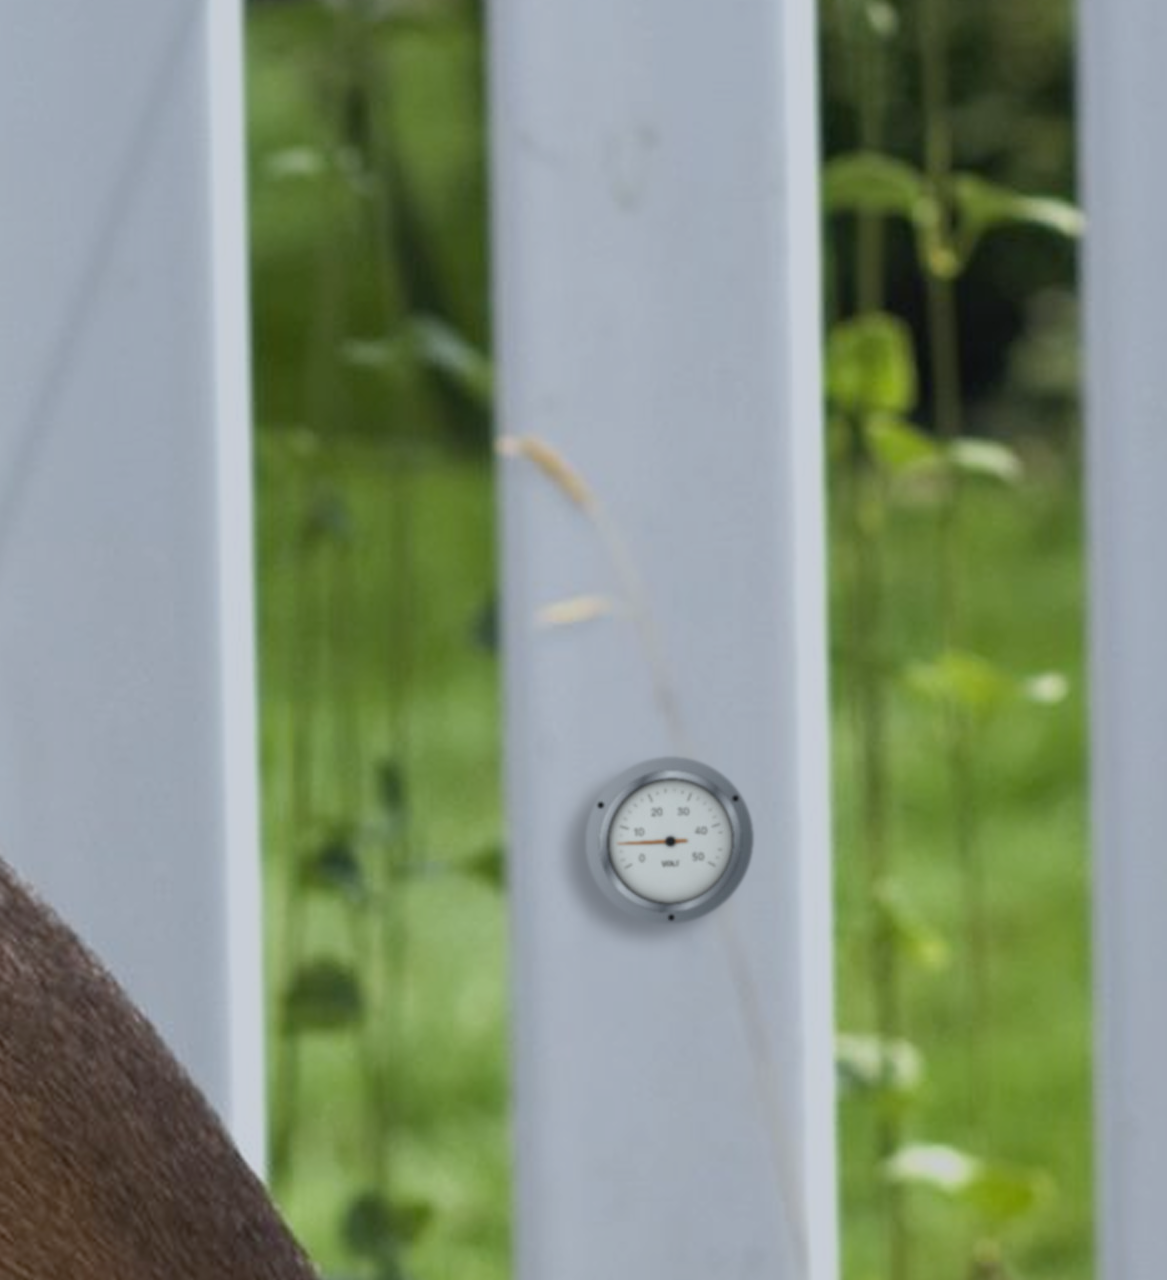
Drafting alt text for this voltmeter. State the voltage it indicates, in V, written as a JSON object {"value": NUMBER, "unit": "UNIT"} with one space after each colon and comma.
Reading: {"value": 6, "unit": "V"}
